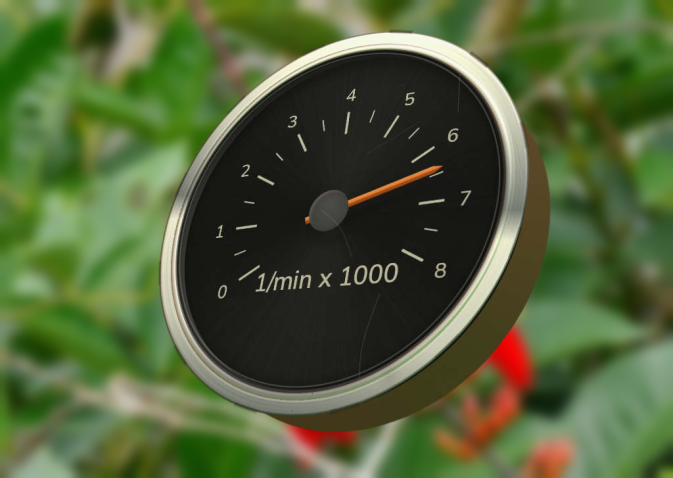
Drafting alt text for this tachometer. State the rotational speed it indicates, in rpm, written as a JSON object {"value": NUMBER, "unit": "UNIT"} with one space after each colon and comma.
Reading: {"value": 6500, "unit": "rpm"}
